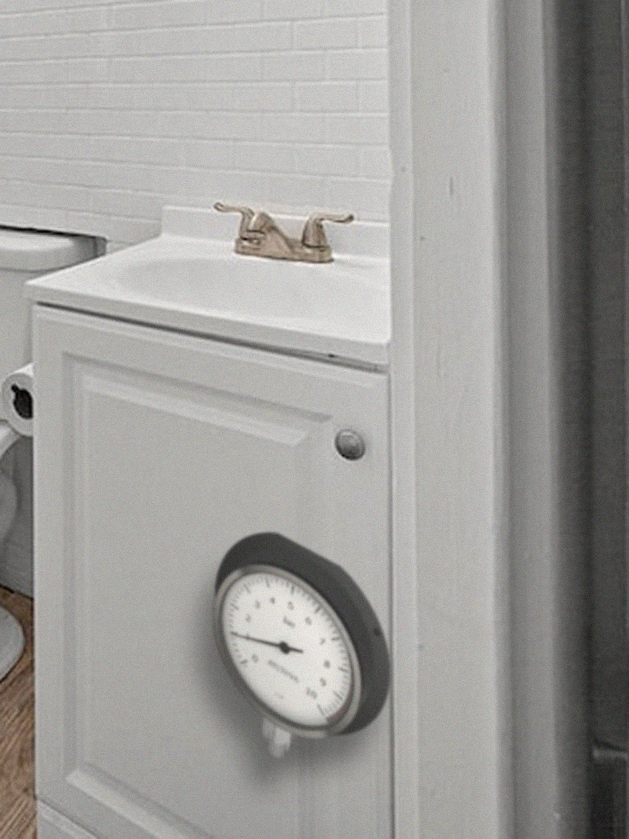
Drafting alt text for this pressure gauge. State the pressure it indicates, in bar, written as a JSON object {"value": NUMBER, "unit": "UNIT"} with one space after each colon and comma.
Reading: {"value": 1, "unit": "bar"}
